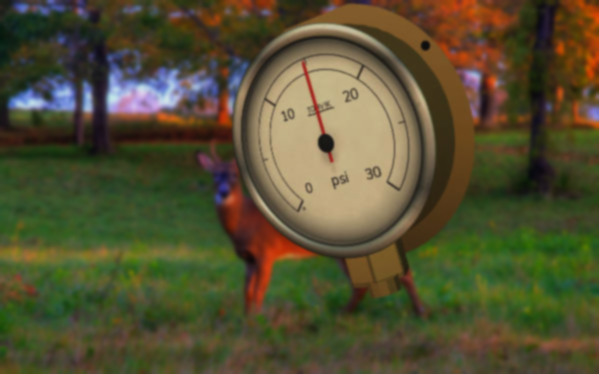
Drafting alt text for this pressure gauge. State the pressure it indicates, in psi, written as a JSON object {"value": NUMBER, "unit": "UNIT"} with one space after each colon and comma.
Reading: {"value": 15, "unit": "psi"}
